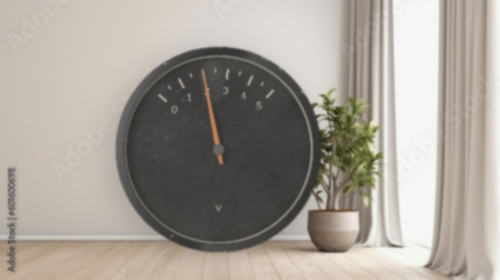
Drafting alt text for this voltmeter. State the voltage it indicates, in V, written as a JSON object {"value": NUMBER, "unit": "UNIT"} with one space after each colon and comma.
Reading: {"value": 2, "unit": "V"}
